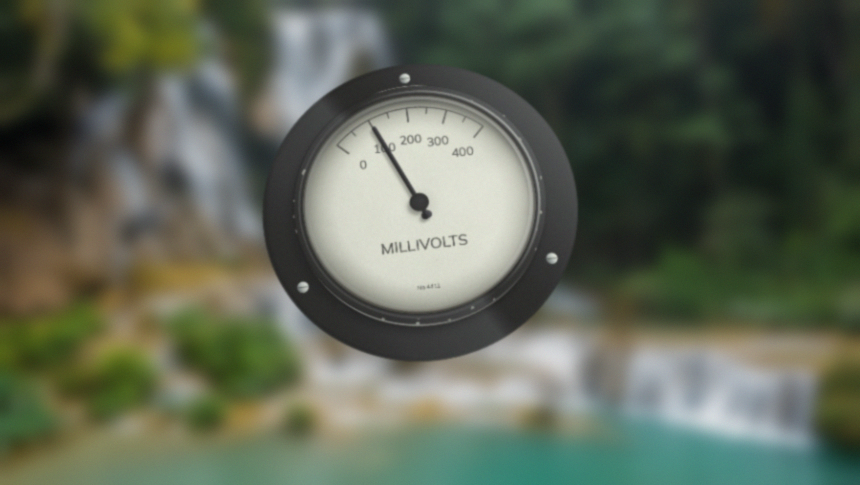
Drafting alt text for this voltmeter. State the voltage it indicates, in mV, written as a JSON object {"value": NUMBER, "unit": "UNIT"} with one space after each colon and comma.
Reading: {"value": 100, "unit": "mV"}
